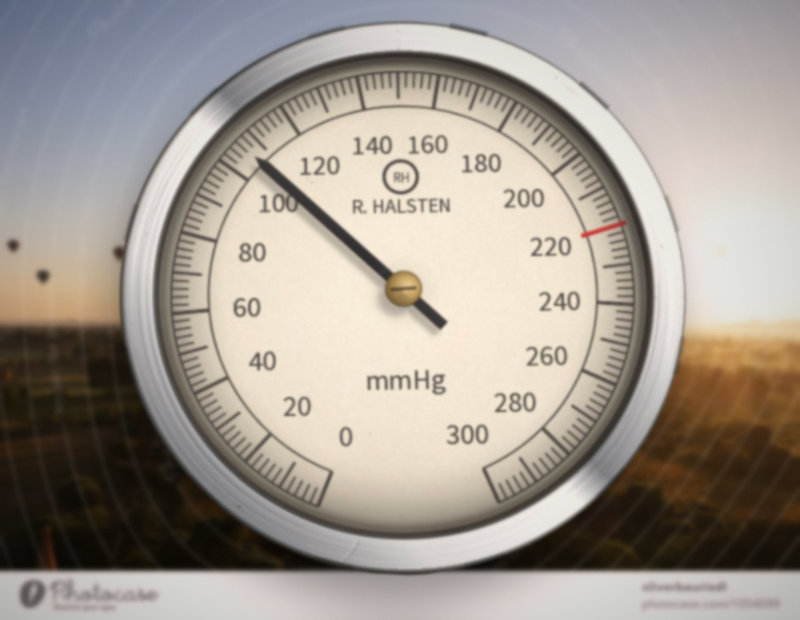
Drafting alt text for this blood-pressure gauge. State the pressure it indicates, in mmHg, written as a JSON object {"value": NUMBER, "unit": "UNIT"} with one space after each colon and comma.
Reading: {"value": 106, "unit": "mmHg"}
